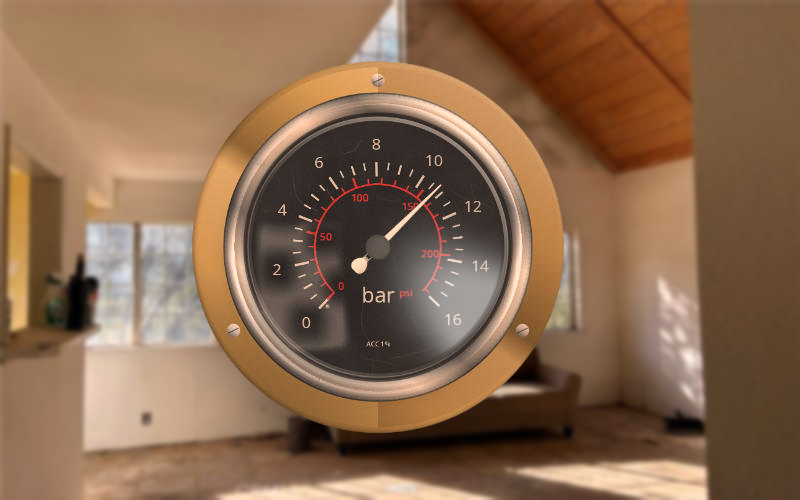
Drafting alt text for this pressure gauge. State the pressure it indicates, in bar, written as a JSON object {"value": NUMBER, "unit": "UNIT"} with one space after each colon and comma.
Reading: {"value": 10.75, "unit": "bar"}
